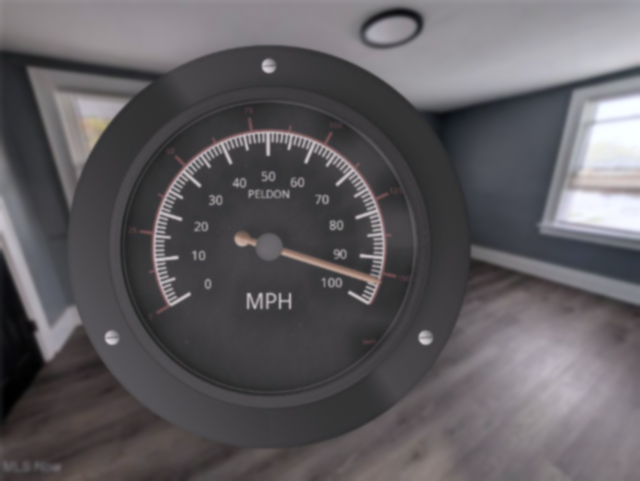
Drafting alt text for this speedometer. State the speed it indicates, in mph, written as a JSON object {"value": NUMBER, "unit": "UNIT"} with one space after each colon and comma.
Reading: {"value": 95, "unit": "mph"}
